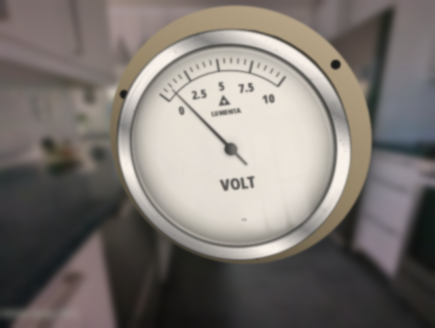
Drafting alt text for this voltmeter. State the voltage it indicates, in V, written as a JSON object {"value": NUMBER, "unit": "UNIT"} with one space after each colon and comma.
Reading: {"value": 1, "unit": "V"}
